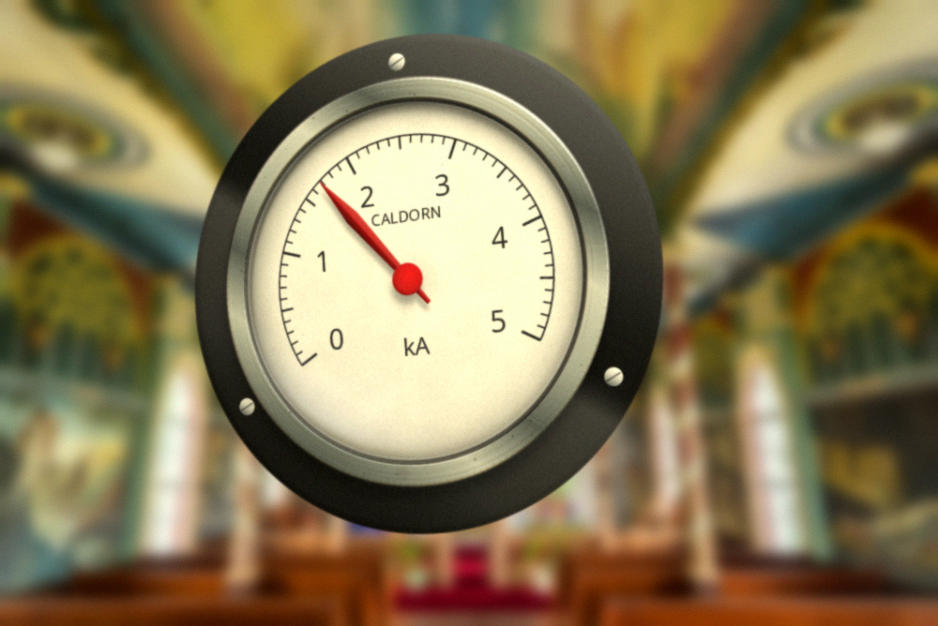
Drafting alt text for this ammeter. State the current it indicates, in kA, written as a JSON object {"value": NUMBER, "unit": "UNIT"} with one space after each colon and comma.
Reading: {"value": 1.7, "unit": "kA"}
